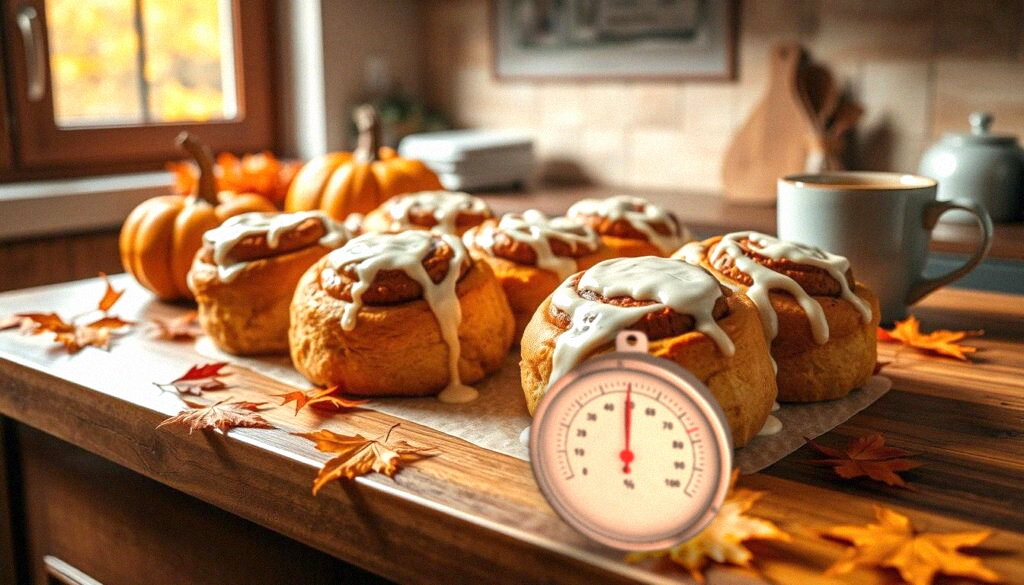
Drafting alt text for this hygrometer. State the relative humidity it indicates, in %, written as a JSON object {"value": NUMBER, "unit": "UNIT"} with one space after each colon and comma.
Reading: {"value": 50, "unit": "%"}
